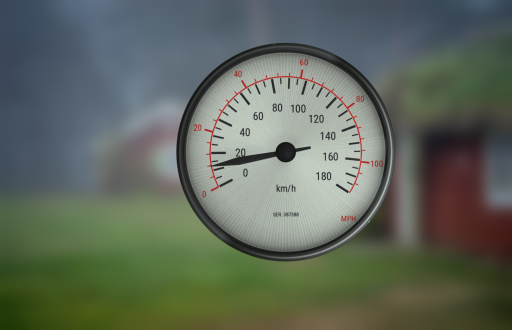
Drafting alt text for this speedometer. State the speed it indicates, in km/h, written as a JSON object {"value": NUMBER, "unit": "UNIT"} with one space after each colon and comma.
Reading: {"value": 12.5, "unit": "km/h"}
